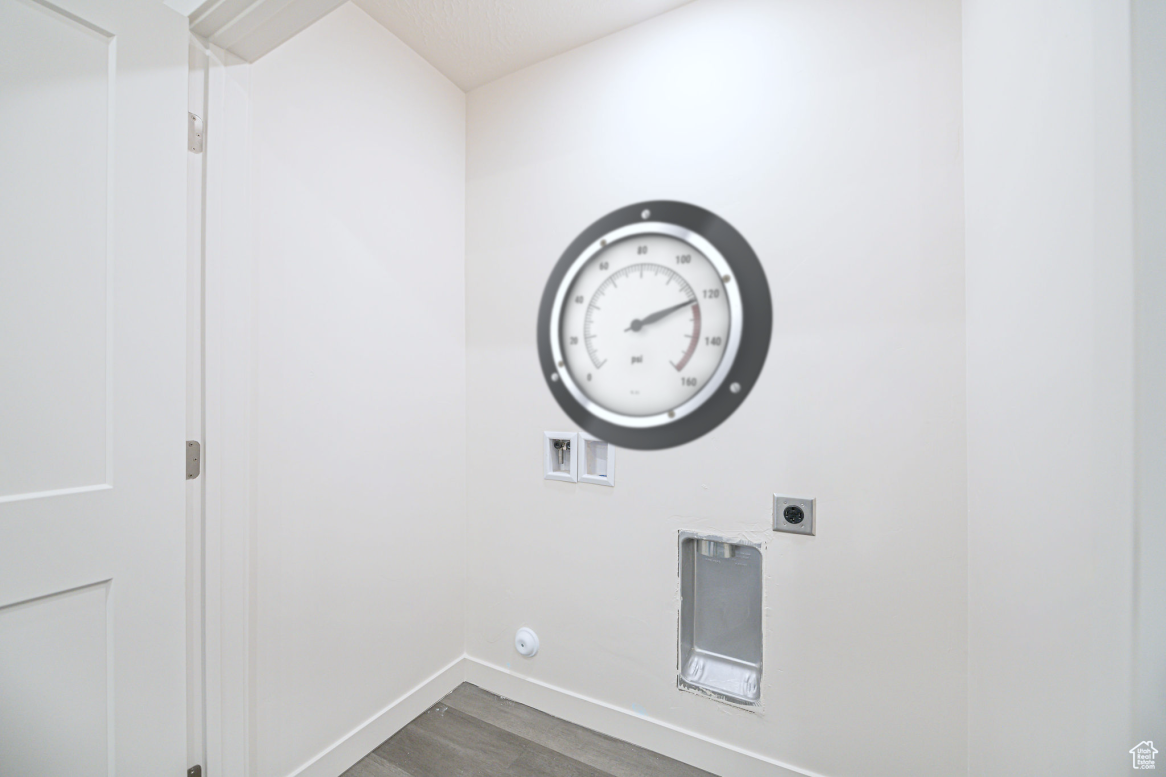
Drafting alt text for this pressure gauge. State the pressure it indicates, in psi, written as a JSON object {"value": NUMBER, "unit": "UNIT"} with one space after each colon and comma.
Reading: {"value": 120, "unit": "psi"}
